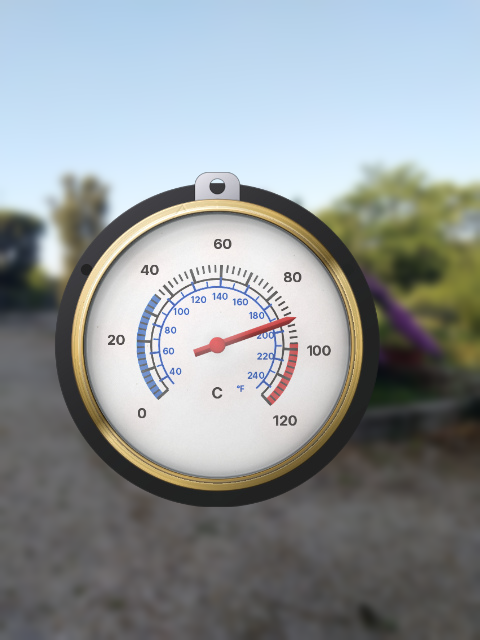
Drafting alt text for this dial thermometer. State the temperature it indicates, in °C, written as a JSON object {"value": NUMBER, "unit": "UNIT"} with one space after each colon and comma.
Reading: {"value": 90, "unit": "°C"}
